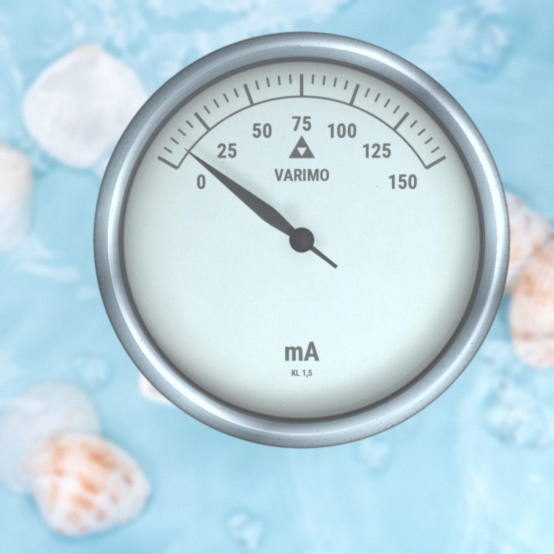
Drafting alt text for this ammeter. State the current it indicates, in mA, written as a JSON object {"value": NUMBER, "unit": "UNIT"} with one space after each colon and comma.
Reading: {"value": 10, "unit": "mA"}
